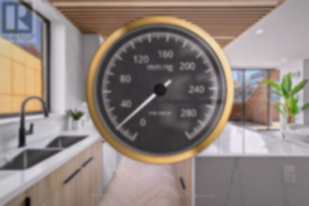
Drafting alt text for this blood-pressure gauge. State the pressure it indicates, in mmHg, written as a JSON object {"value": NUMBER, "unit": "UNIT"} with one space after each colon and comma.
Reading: {"value": 20, "unit": "mmHg"}
